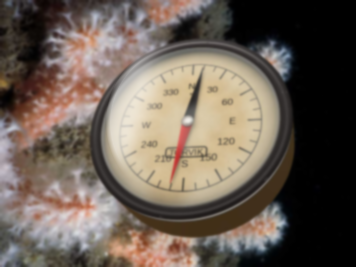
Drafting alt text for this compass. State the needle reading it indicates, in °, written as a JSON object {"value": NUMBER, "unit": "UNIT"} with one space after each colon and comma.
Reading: {"value": 190, "unit": "°"}
